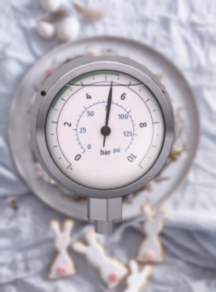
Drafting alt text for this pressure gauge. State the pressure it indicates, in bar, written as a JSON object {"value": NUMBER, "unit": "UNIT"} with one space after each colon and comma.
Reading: {"value": 5.25, "unit": "bar"}
